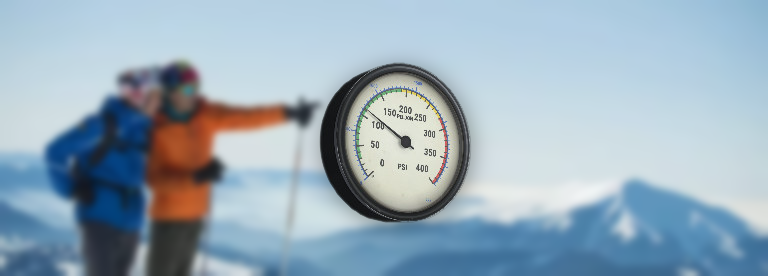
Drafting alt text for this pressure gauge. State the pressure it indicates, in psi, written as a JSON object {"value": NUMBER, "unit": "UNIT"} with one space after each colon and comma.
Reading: {"value": 110, "unit": "psi"}
